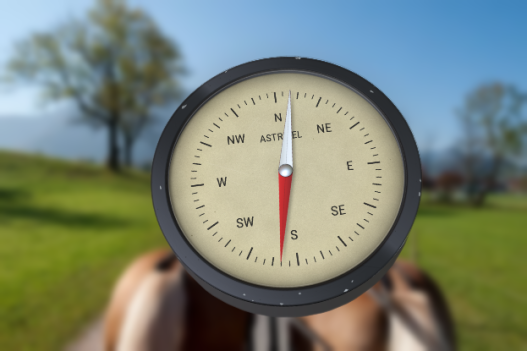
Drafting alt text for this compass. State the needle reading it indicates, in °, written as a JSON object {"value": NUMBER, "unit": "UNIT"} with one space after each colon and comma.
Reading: {"value": 190, "unit": "°"}
